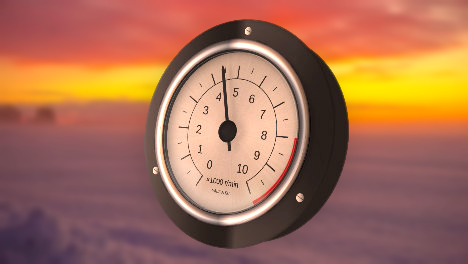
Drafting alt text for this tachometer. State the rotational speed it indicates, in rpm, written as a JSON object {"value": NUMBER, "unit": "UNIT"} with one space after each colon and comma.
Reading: {"value": 4500, "unit": "rpm"}
